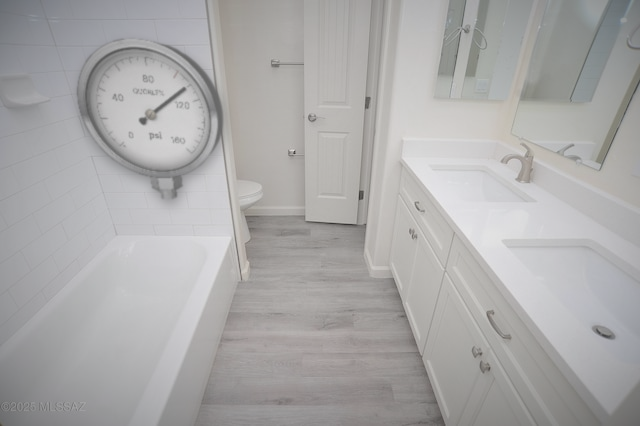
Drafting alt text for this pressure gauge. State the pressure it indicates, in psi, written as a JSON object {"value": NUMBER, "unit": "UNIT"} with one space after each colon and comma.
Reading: {"value": 110, "unit": "psi"}
